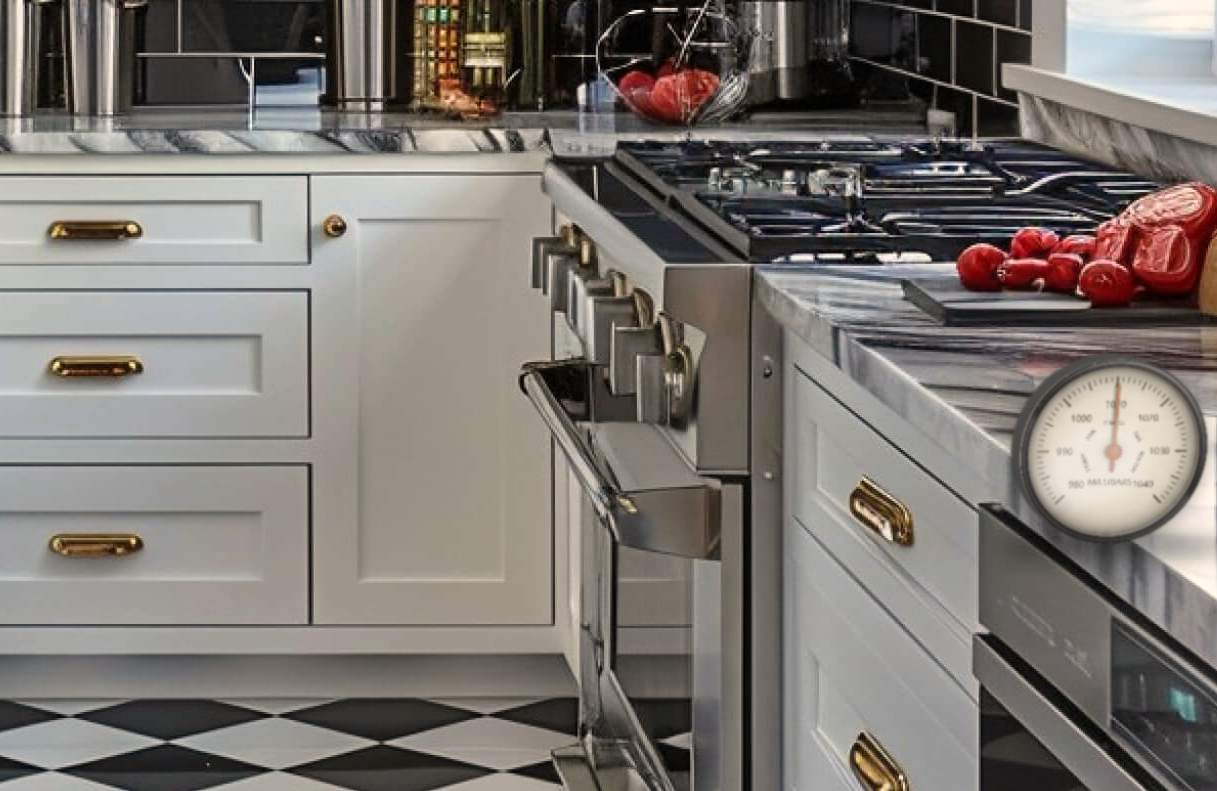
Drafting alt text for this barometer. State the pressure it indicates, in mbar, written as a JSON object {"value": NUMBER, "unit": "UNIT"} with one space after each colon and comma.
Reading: {"value": 1010, "unit": "mbar"}
